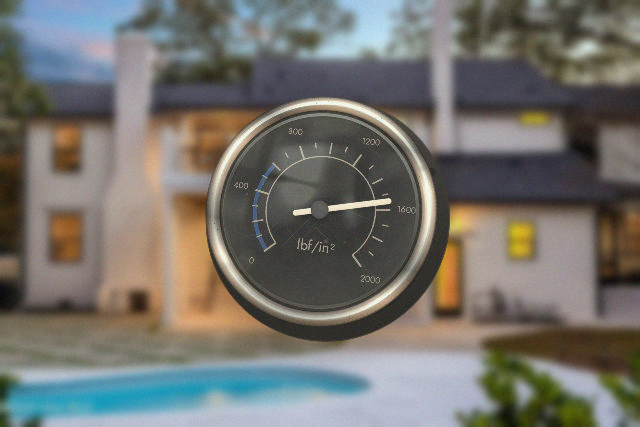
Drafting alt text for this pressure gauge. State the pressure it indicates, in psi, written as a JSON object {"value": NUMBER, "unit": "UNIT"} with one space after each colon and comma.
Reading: {"value": 1550, "unit": "psi"}
